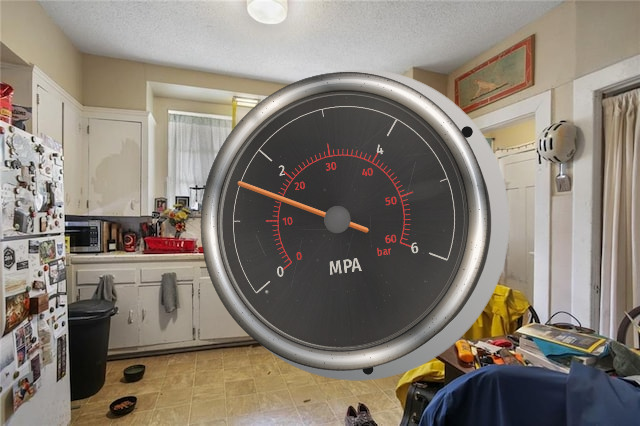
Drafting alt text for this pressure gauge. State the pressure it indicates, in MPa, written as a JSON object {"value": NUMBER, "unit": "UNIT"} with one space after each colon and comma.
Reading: {"value": 1.5, "unit": "MPa"}
